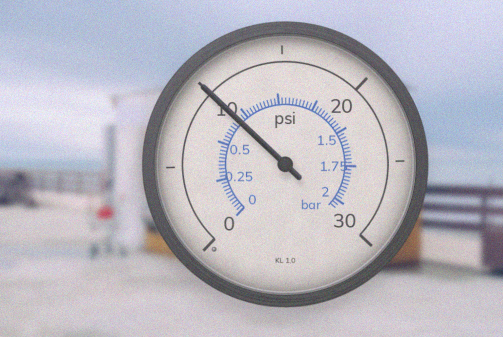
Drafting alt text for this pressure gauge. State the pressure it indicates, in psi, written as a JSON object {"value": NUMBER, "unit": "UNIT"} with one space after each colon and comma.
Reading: {"value": 10, "unit": "psi"}
